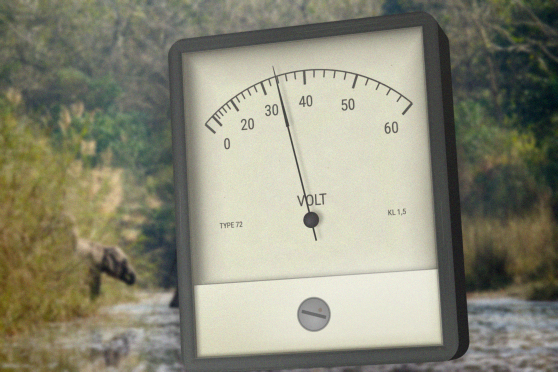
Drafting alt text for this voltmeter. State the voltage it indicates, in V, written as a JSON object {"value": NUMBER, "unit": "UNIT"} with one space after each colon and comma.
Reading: {"value": 34, "unit": "V"}
